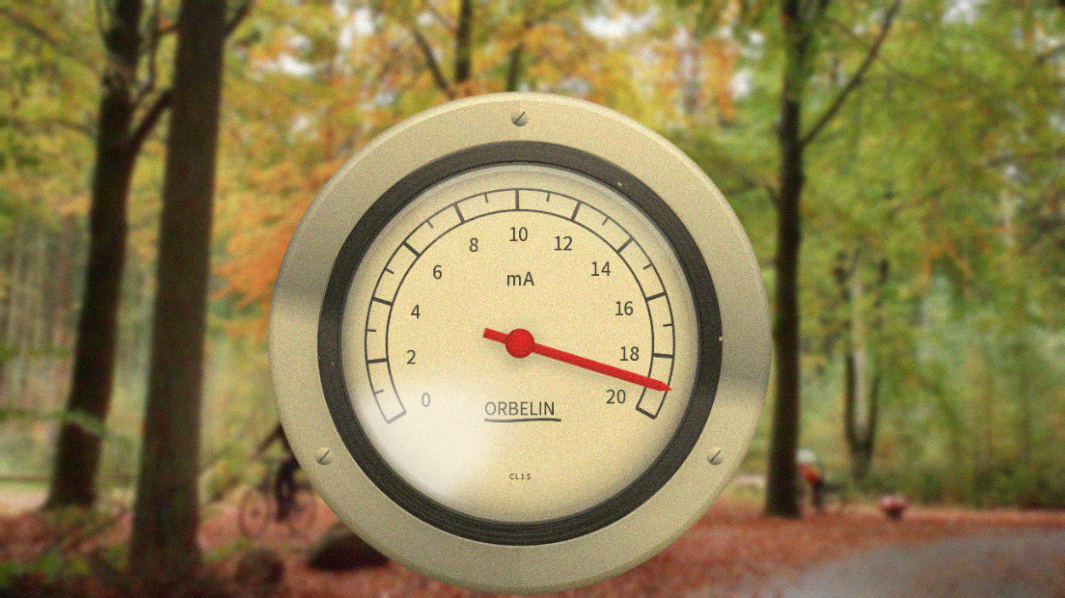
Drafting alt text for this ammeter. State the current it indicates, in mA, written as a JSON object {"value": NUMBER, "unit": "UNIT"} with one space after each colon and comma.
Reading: {"value": 19, "unit": "mA"}
